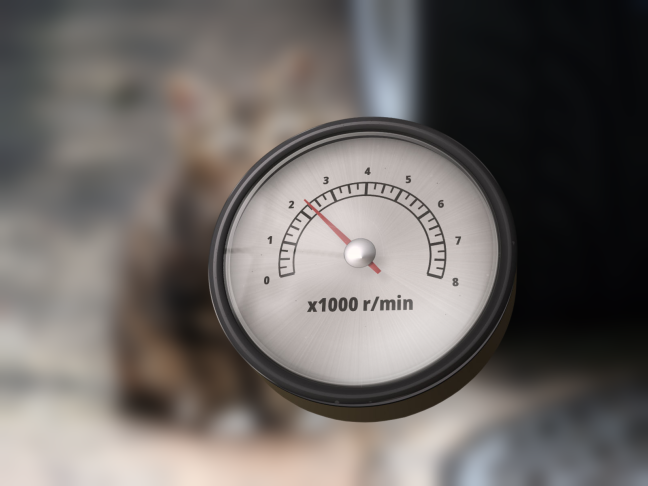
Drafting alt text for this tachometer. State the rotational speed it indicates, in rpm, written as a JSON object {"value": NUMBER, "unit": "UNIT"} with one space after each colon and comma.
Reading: {"value": 2250, "unit": "rpm"}
